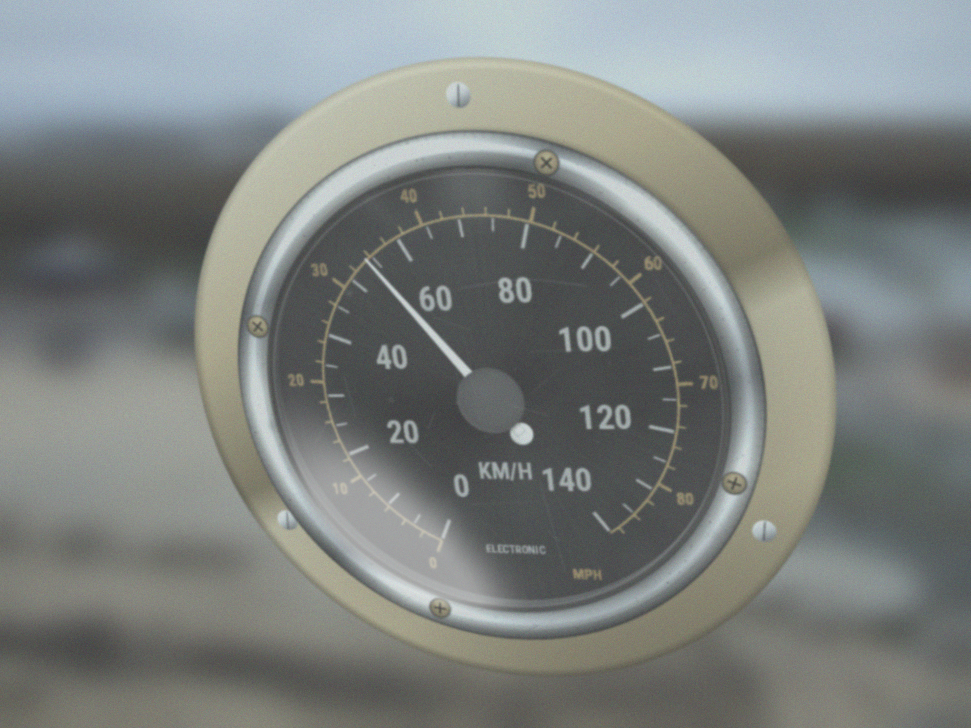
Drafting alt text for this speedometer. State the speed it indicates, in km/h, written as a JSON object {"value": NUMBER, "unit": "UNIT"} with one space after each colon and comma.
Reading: {"value": 55, "unit": "km/h"}
